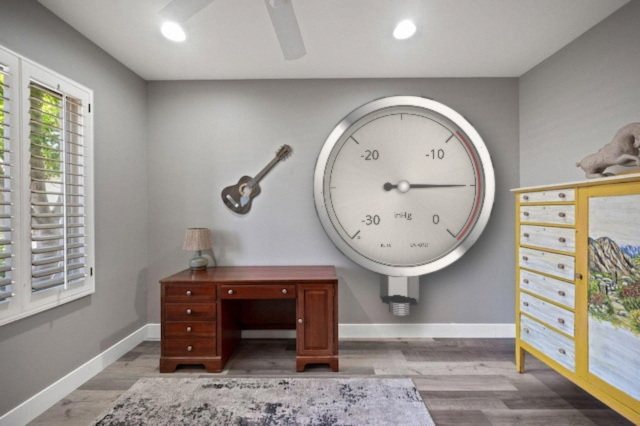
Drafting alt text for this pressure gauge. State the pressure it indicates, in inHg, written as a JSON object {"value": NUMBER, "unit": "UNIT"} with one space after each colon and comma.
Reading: {"value": -5, "unit": "inHg"}
